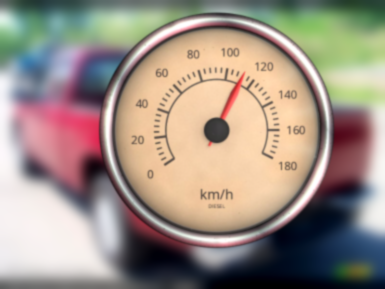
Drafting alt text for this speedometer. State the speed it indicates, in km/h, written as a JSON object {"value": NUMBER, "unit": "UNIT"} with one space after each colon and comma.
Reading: {"value": 112, "unit": "km/h"}
